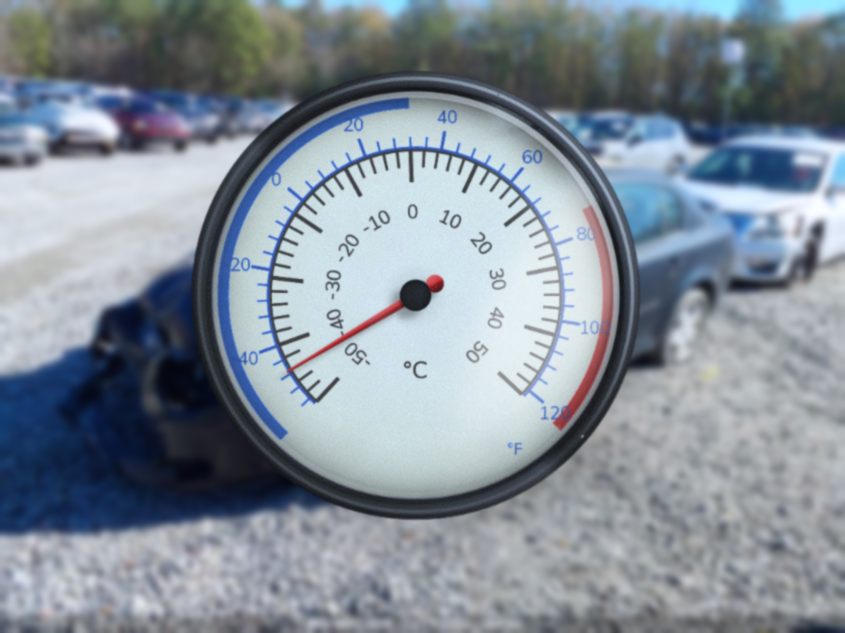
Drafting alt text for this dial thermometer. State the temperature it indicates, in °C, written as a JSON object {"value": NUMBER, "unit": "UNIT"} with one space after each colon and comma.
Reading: {"value": -44, "unit": "°C"}
